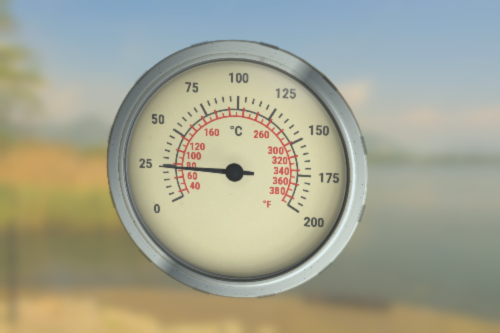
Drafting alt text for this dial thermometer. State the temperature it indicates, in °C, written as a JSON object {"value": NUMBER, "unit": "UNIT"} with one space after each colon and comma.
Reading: {"value": 25, "unit": "°C"}
